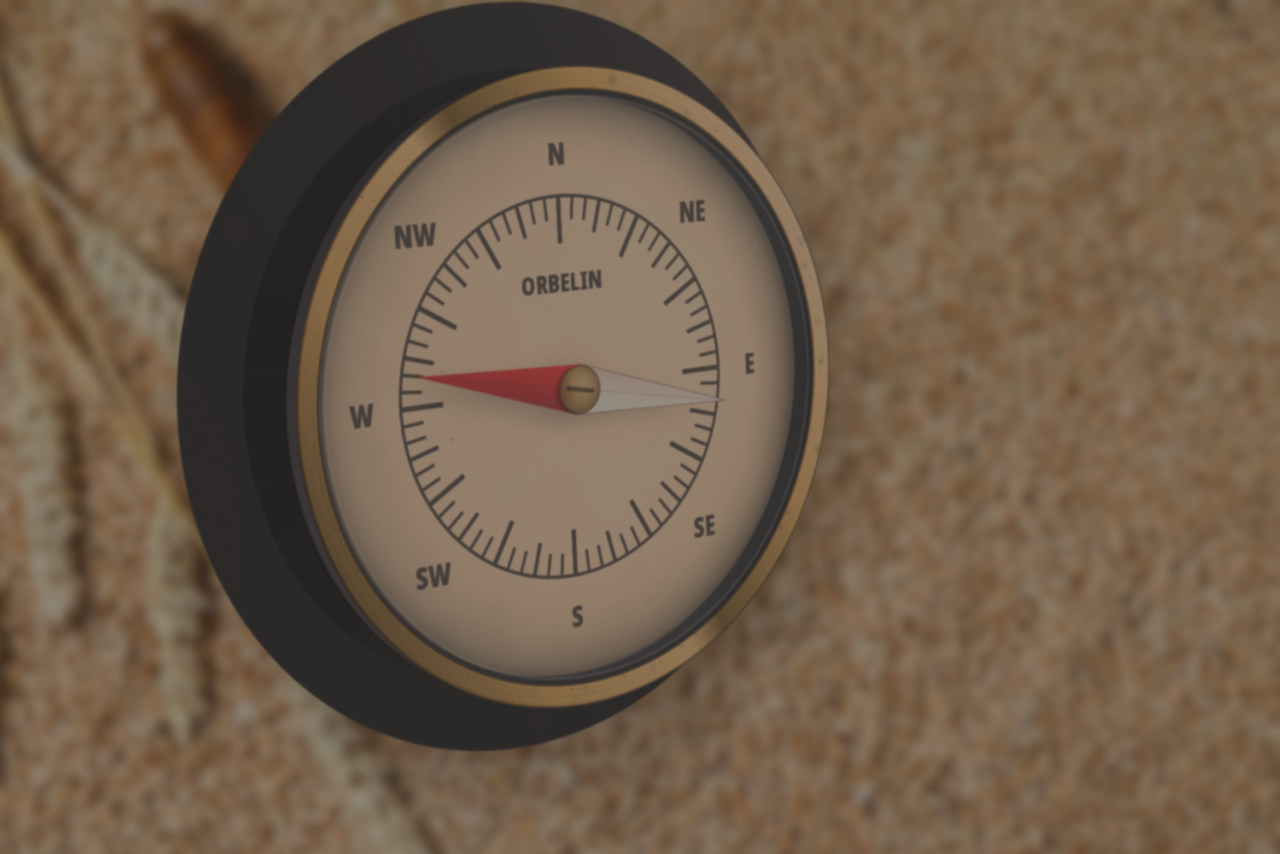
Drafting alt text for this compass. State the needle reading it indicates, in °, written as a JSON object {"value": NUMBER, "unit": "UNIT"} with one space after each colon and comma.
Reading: {"value": 280, "unit": "°"}
